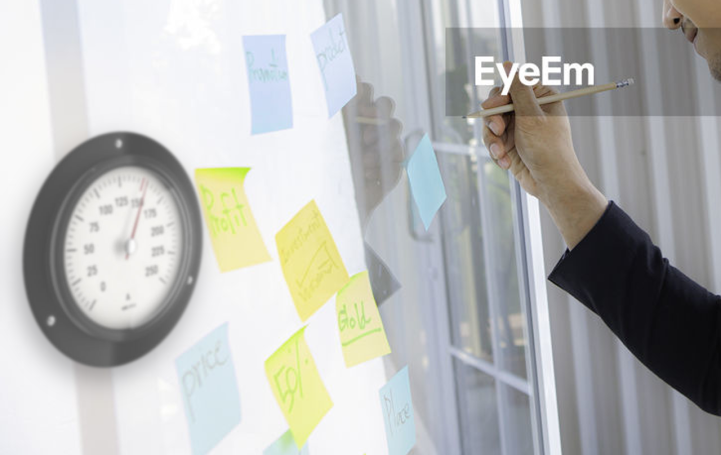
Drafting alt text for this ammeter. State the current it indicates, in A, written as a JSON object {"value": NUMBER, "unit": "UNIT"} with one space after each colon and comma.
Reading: {"value": 150, "unit": "A"}
